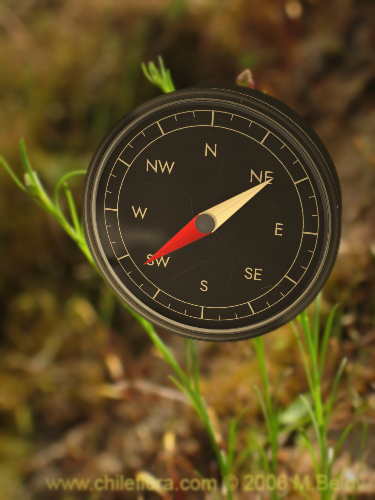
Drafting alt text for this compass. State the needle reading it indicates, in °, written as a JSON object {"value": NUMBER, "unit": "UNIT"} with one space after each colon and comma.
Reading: {"value": 230, "unit": "°"}
